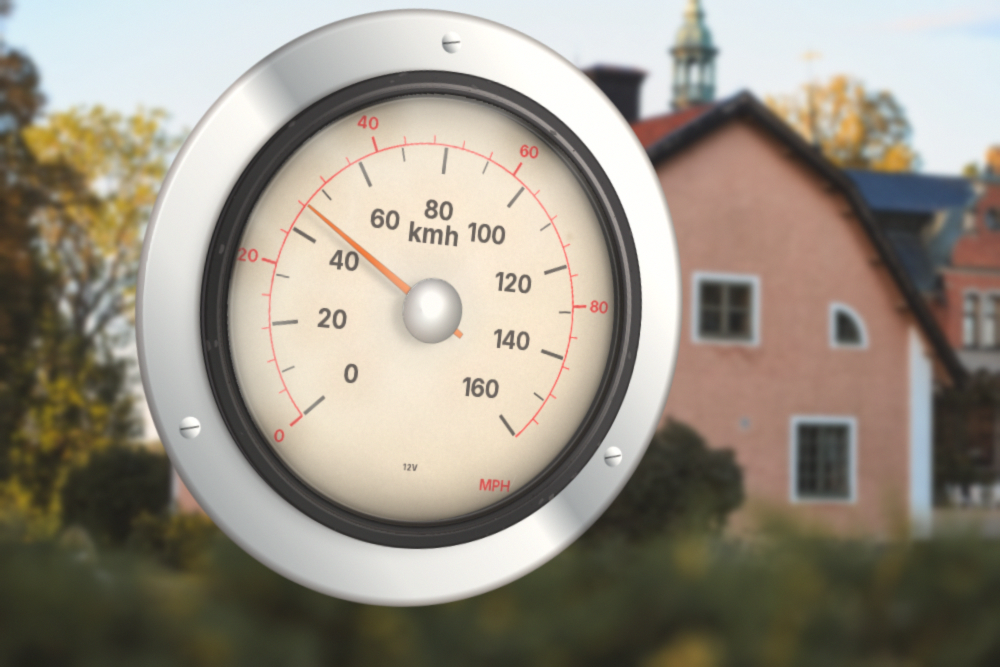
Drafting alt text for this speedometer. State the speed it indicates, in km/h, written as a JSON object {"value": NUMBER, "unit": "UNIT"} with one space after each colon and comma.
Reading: {"value": 45, "unit": "km/h"}
